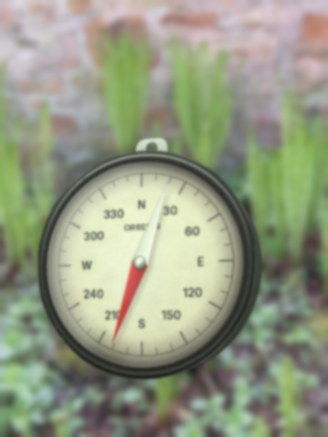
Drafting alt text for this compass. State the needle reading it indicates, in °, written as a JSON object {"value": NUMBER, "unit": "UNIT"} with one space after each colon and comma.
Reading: {"value": 200, "unit": "°"}
